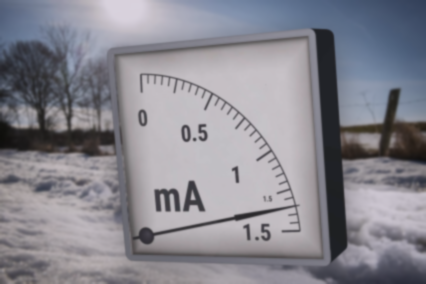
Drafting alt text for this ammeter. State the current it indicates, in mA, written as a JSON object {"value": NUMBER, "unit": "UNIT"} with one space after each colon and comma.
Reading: {"value": 1.35, "unit": "mA"}
